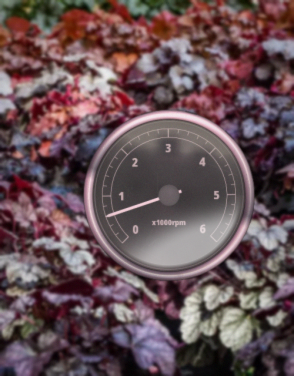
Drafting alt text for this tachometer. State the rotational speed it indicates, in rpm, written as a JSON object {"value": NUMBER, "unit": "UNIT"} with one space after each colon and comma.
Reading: {"value": 600, "unit": "rpm"}
